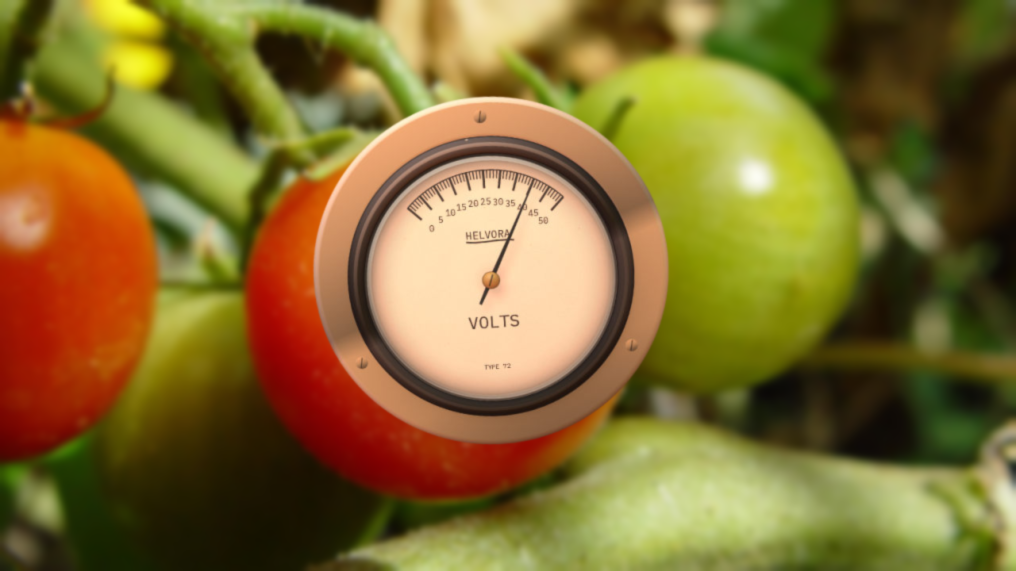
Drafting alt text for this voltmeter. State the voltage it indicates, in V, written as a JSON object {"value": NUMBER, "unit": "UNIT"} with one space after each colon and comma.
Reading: {"value": 40, "unit": "V"}
